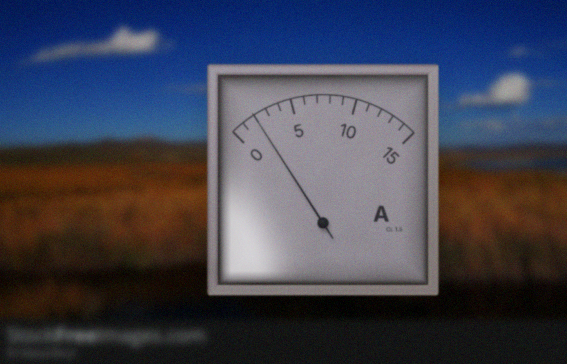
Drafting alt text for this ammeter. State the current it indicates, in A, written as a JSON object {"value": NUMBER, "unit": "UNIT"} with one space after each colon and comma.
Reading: {"value": 2, "unit": "A"}
